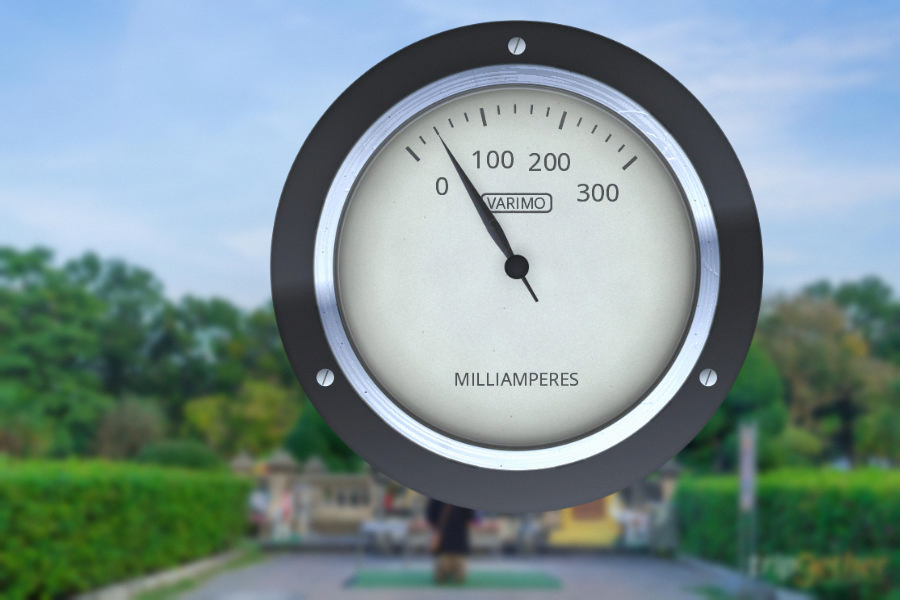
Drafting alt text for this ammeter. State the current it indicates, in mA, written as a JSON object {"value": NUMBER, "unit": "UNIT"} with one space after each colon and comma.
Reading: {"value": 40, "unit": "mA"}
